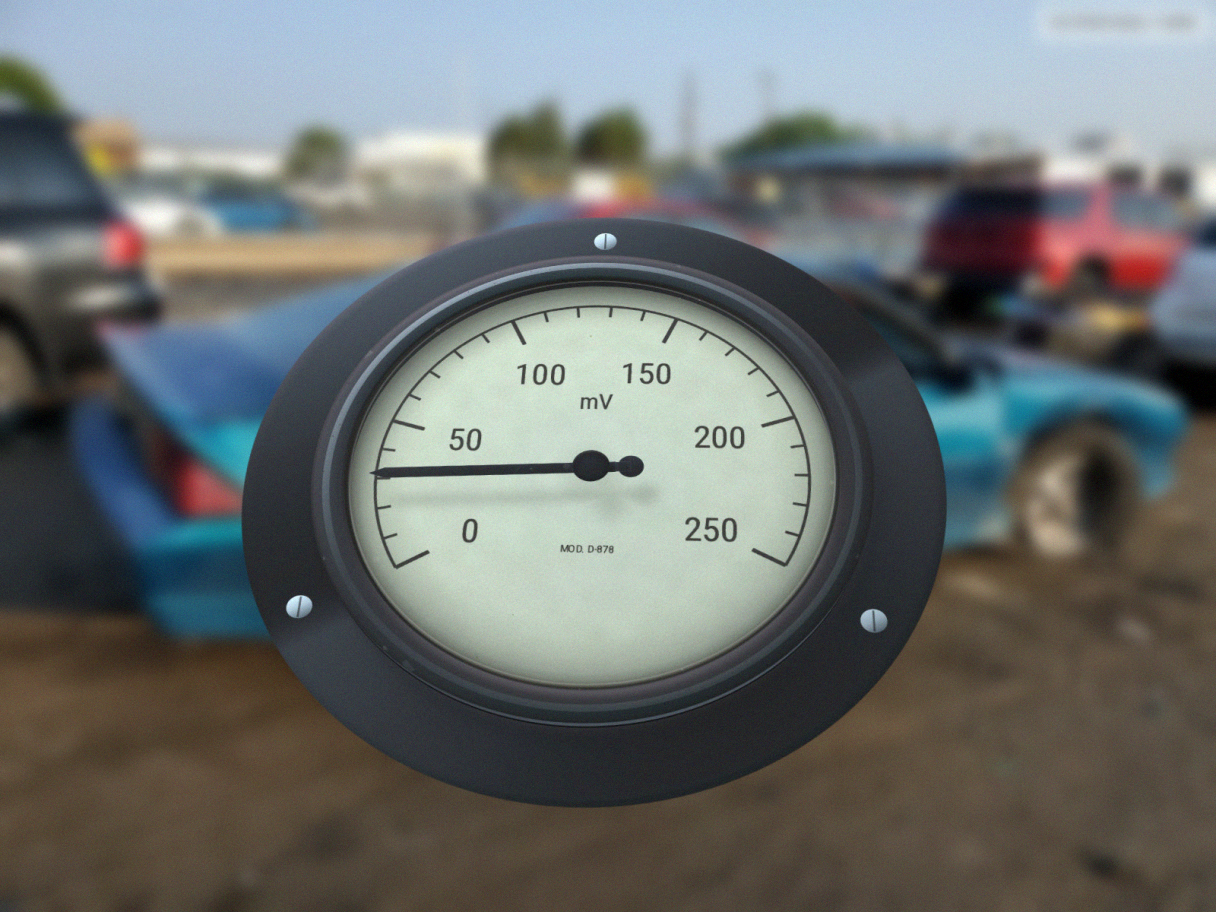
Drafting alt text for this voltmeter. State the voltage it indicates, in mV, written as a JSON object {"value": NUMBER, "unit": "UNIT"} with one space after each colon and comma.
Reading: {"value": 30, "unit": "mV"}
